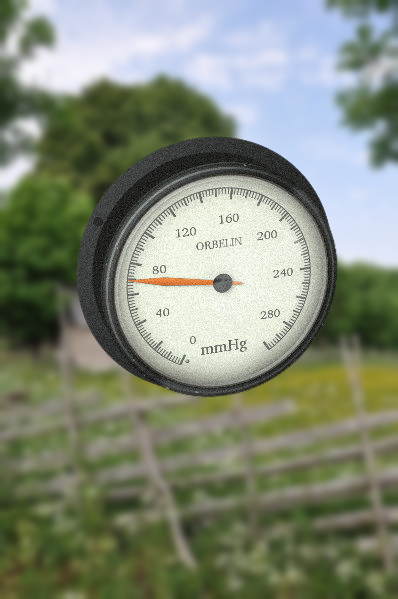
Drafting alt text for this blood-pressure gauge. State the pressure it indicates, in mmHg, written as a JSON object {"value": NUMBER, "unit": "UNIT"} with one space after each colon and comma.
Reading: {"value": 70, "unit": "mmHg"}
